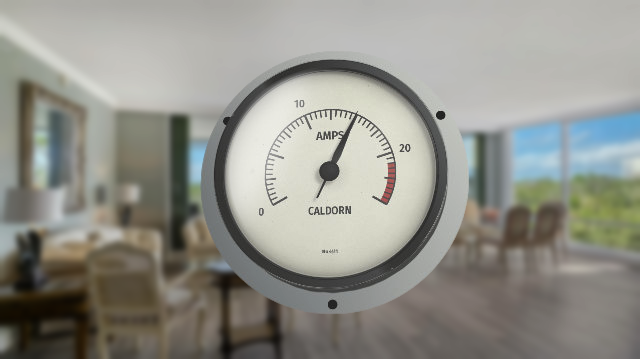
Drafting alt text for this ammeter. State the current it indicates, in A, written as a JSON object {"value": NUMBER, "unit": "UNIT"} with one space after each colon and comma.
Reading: {"value": 15, "unit": "A"}
